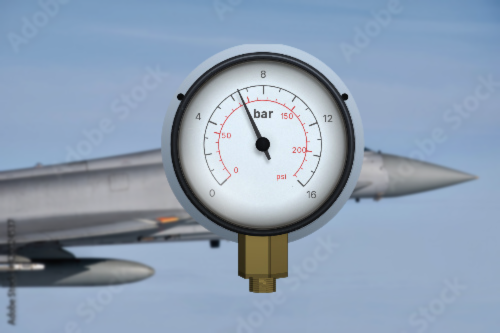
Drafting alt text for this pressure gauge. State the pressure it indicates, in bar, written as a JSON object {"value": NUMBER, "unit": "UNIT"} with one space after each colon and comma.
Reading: {"value": 6.5, "unit": "bar"}
